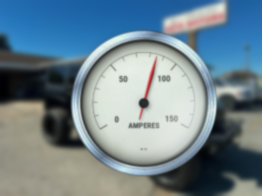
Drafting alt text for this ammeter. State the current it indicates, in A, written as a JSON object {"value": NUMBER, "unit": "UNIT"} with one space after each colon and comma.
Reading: {"value": 85, "unit": "A"}
